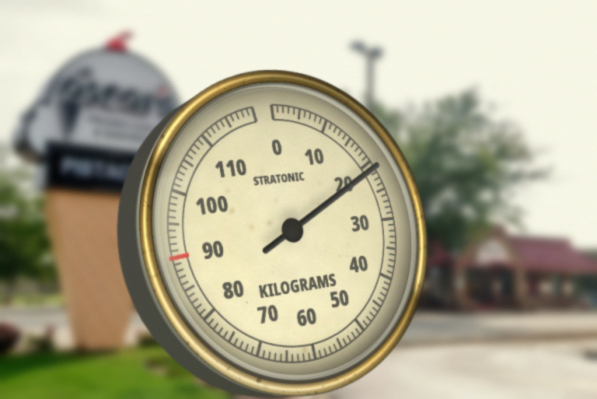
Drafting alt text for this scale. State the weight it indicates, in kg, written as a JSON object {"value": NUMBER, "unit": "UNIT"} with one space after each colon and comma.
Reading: {"value": 21, "unit": "kg"}
